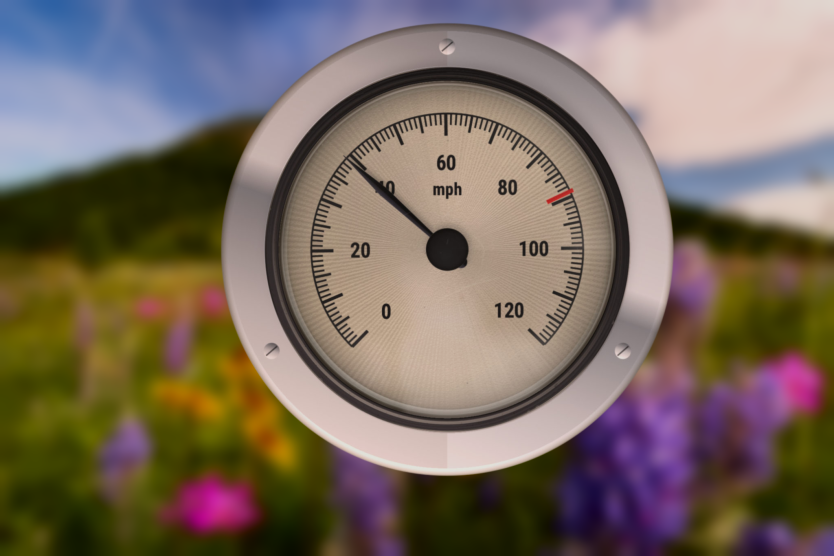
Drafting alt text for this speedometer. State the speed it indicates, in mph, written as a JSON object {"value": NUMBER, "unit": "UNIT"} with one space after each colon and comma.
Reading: {"value": 39, "unit": "mph"}
